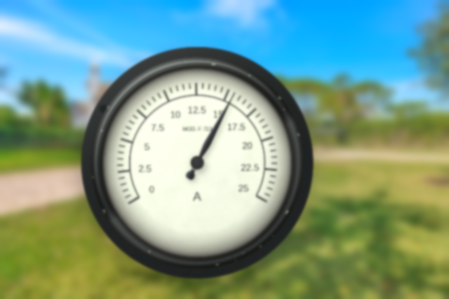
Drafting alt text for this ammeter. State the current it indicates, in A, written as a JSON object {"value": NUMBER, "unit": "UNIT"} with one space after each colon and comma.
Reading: {"value": 15.5, "unit": "A"}
